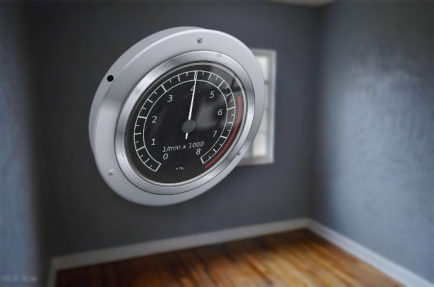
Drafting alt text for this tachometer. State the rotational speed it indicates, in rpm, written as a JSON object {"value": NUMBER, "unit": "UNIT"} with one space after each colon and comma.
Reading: {"value": 4000, "unit": "rpm"}
